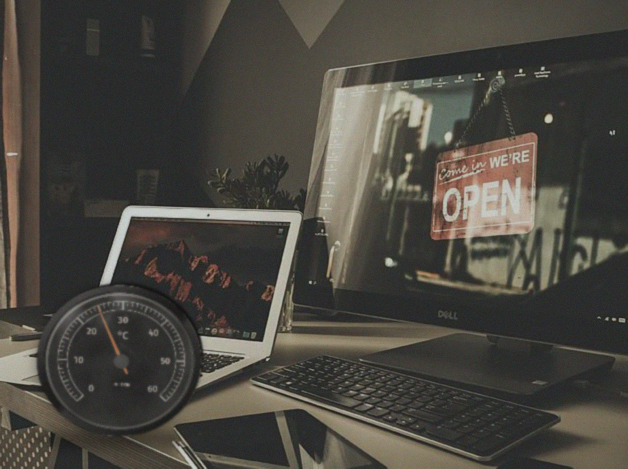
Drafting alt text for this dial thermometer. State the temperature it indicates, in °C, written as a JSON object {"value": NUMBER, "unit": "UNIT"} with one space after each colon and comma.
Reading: {"value": 25, "unit": "°C"}
